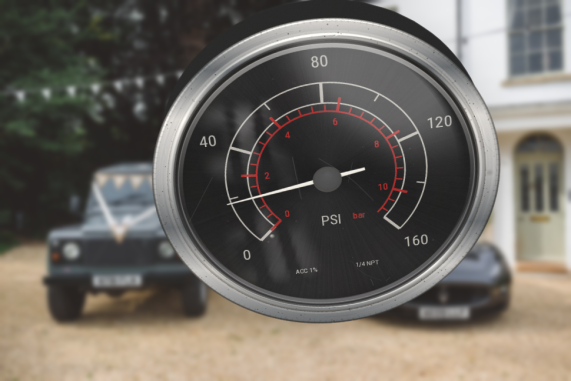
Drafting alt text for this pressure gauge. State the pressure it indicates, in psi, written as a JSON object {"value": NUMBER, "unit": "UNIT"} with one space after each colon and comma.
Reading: {"value": 20, "unit": "psi"}
